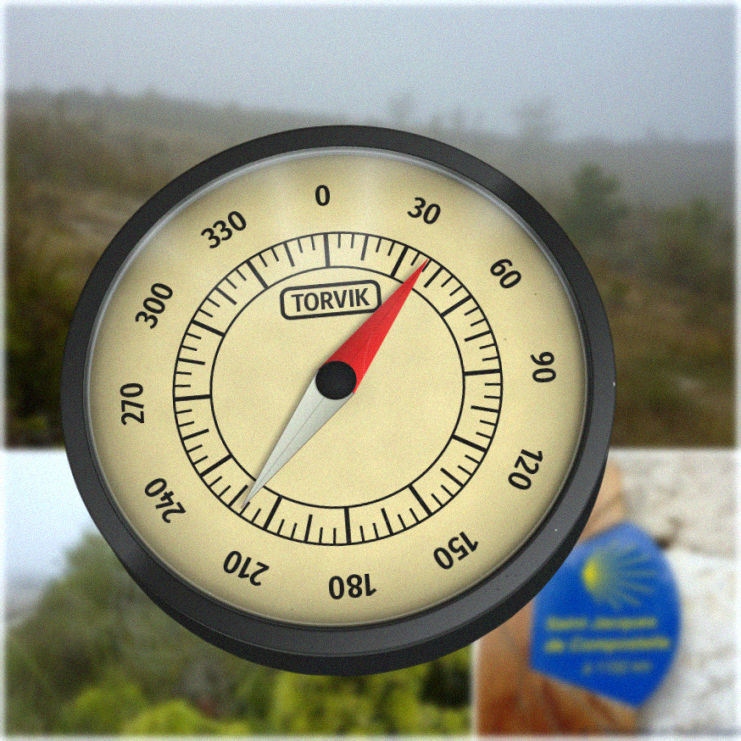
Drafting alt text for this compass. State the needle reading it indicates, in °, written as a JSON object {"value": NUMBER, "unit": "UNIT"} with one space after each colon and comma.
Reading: {"value": 40, "unit": "°"}
